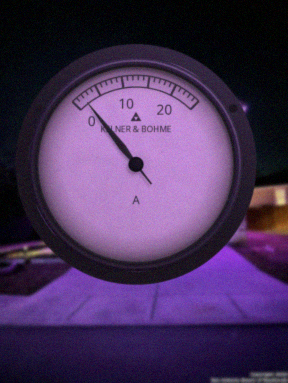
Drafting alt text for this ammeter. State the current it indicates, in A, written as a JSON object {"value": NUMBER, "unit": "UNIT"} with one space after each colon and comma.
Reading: {"value": 2, "unit": "A"}
